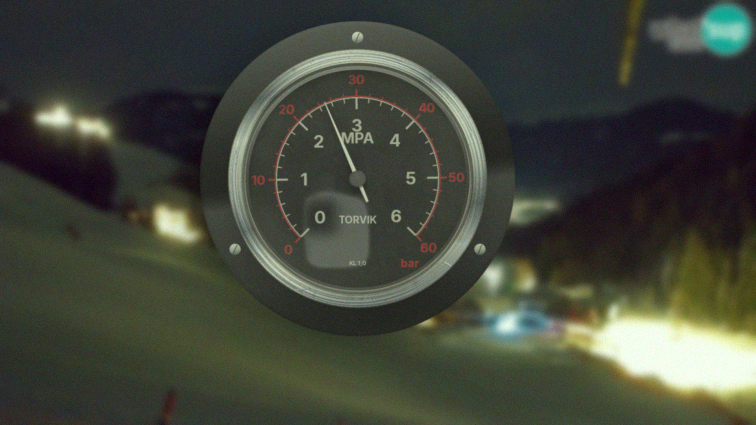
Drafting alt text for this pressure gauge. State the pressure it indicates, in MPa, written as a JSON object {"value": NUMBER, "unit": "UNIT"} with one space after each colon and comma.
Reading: {"value": 2.5, "unit": "MPa"}
